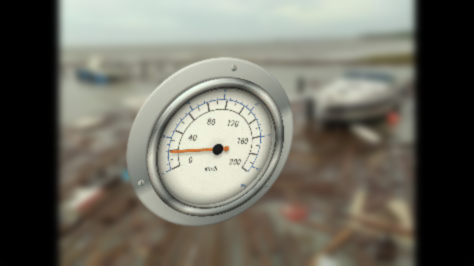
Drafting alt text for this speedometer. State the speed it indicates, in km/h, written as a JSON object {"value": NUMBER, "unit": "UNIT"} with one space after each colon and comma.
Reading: {"value": 20, "unit": "km/h"}
